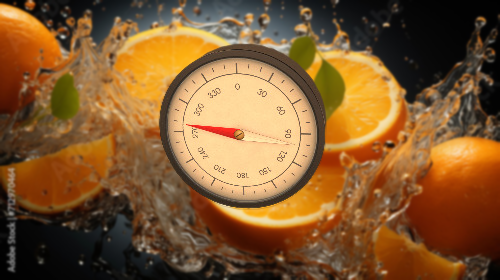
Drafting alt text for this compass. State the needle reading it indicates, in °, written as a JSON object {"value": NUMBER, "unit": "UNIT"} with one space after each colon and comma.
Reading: {"value": 280, "unit": "°"}
